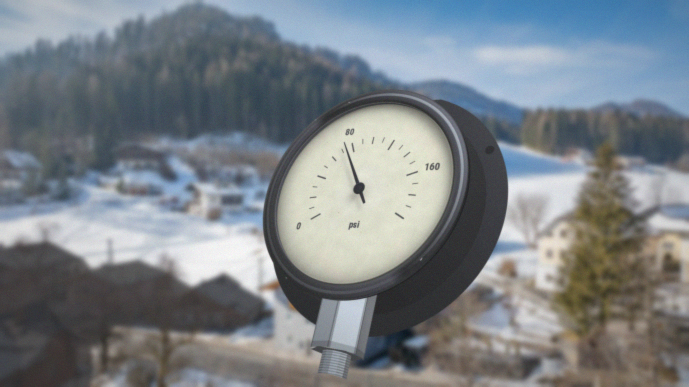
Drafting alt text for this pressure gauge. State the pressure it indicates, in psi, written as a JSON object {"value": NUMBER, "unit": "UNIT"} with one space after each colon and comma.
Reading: {"value": 75, "unit": "psi"}
